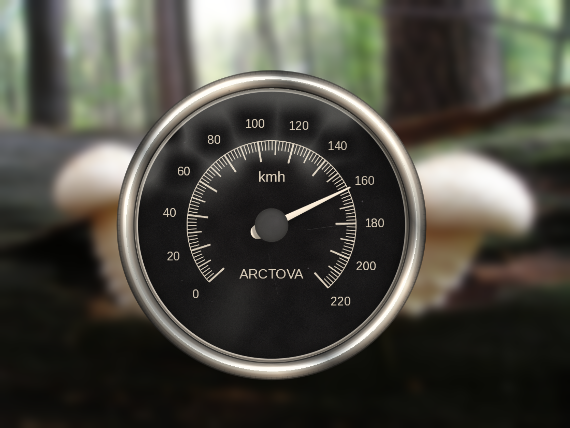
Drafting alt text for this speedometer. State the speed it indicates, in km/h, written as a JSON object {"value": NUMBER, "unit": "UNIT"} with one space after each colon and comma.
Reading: {"value": 160, "unit": "km/h"}
